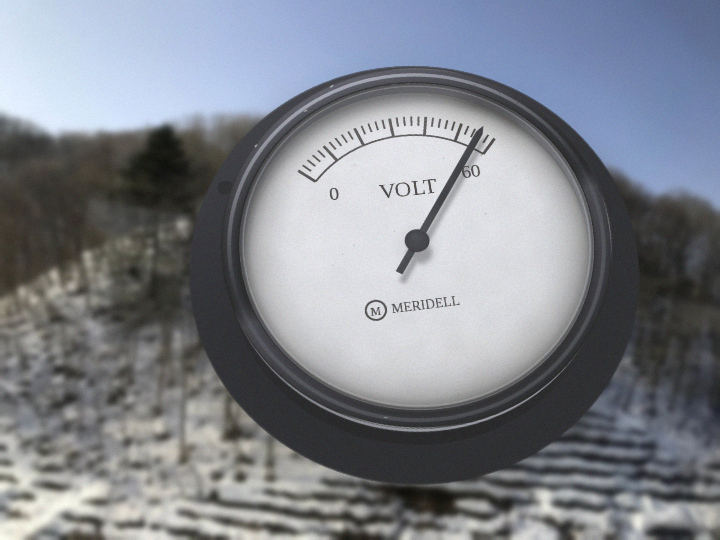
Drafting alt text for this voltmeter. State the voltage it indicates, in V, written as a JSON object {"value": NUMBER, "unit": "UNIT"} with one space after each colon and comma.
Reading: {"value": 56, "unit": "V"}
